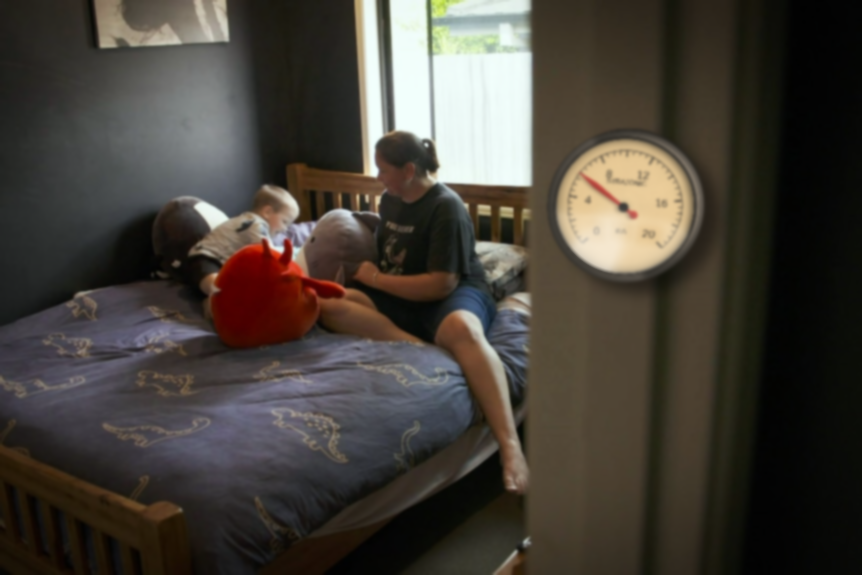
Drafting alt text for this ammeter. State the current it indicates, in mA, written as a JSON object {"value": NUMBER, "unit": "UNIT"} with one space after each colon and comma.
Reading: {"value": 6, "unit": "mA"}
